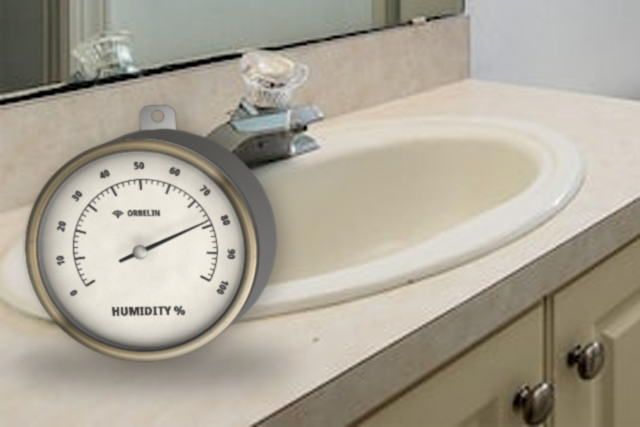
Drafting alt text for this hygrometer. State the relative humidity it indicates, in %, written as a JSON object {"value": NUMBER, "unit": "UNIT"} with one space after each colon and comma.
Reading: {"value": 78, "unit": "%"}
